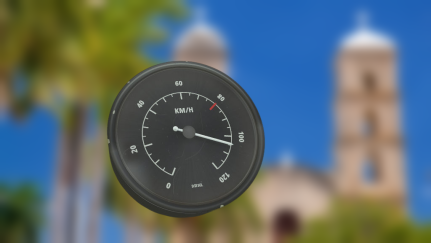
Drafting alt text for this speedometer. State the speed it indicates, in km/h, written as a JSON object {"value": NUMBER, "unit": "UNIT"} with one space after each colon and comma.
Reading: {"value": 105, "unit": "km/h"}
